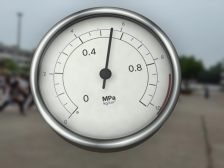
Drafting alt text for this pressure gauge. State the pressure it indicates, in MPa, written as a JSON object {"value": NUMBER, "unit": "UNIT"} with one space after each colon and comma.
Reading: {"value": 0.55, "unit": "MPa"}
